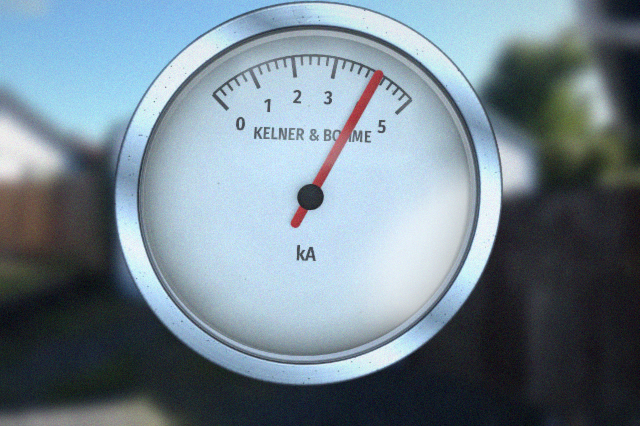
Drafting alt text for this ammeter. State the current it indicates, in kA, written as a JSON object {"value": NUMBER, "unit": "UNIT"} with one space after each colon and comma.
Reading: {"value": 4, "unit": "kA"}
